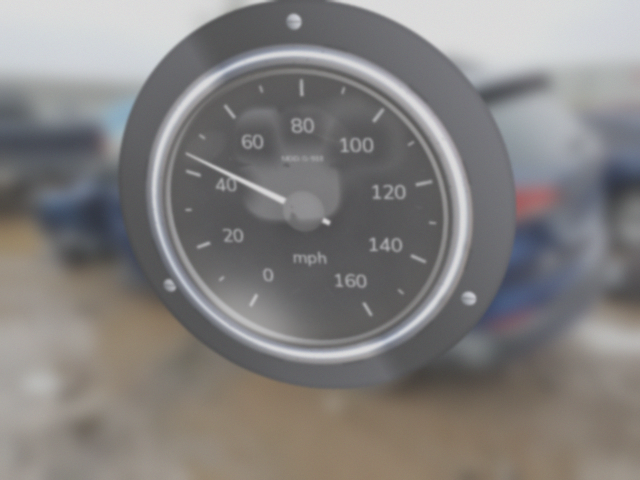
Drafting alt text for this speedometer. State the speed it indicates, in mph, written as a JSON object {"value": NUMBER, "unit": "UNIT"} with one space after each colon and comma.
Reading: {"value": 45, "unit": "mph"}
